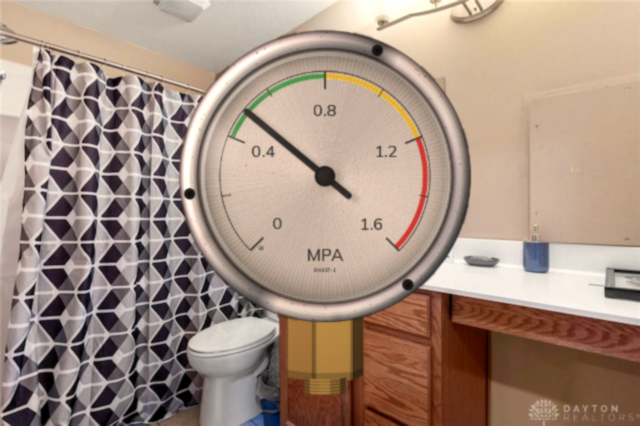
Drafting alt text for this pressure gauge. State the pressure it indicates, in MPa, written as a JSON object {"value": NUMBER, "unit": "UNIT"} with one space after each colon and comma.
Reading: {"value": 0.5, "unit": "MPa"}
